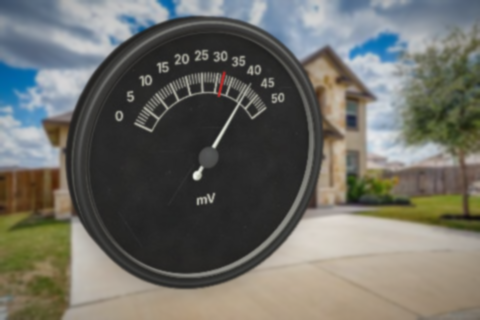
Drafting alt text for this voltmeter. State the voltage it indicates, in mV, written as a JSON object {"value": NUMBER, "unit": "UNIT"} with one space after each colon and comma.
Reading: {"value": 40, "unit": "mV"}
